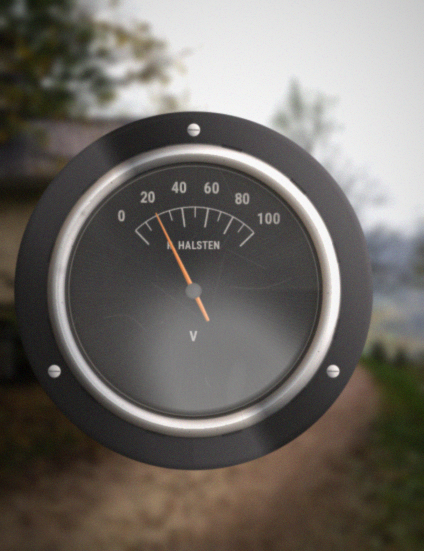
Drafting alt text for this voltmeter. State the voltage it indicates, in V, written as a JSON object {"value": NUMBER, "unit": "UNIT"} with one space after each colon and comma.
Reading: {"value": 20, "unit": "V"}
